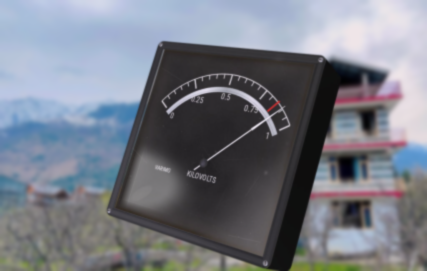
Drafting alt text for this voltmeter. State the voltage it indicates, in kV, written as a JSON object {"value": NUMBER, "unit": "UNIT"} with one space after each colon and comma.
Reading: {"value": 0.9, "unit": "kV"}
